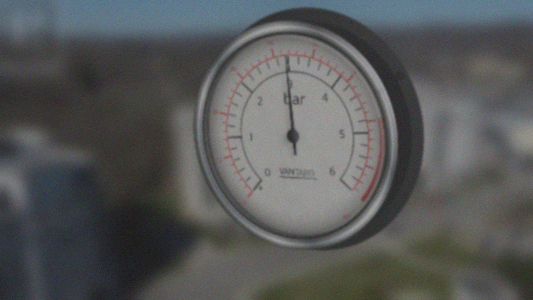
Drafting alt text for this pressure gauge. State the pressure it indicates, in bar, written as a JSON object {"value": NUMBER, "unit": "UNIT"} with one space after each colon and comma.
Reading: {"value": 3, "unit": "bar"}
